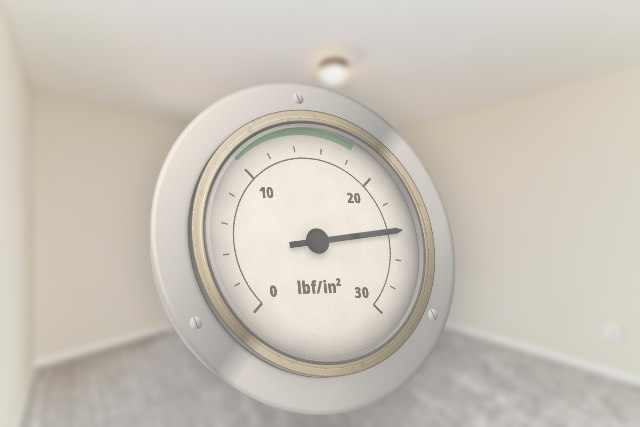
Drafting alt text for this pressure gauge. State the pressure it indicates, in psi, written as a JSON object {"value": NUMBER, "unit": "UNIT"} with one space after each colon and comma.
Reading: {"value": 24, "unit": "psi"}
